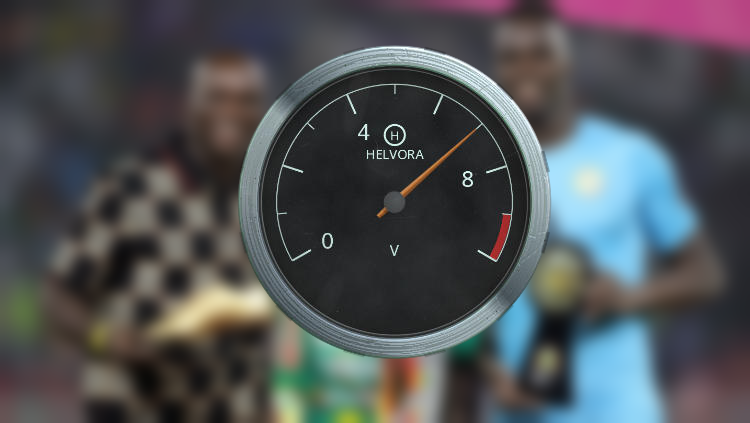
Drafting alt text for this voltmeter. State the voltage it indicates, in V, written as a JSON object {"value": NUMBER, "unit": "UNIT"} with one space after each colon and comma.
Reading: {"value": 7, "unit": "V"}
